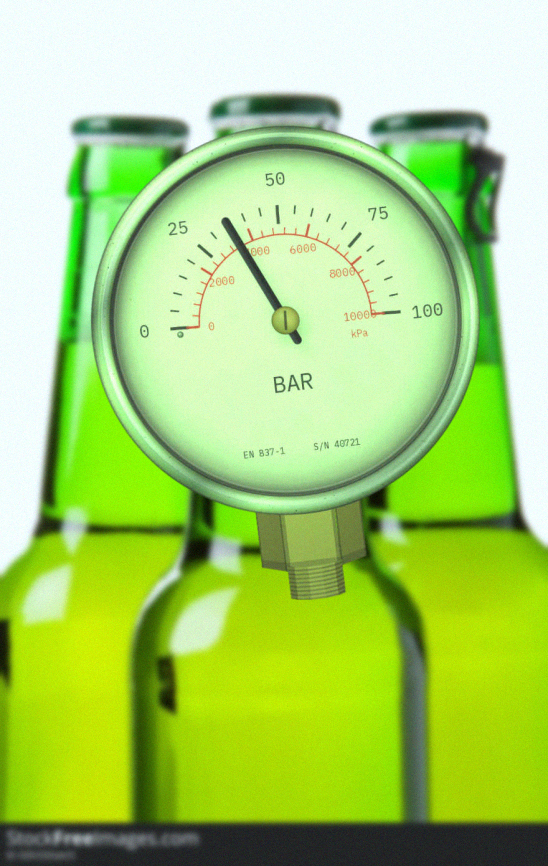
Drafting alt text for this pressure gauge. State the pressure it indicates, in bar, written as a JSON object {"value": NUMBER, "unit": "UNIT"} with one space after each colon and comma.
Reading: {"value": 35, "unit": "bar"}
